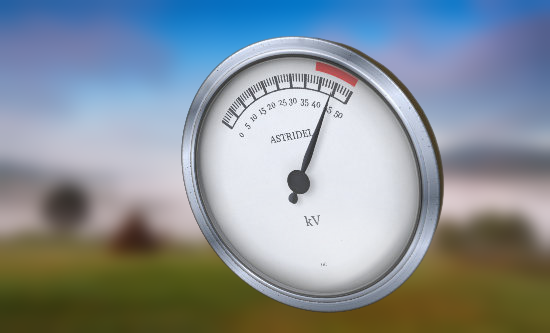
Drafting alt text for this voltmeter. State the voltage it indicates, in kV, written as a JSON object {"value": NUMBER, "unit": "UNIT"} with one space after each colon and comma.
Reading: {"value": 45, "unit": "kV"}
